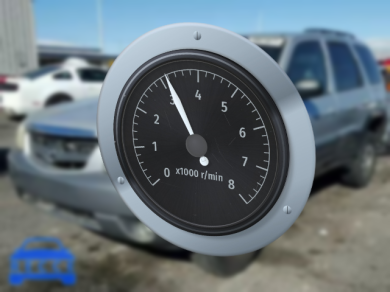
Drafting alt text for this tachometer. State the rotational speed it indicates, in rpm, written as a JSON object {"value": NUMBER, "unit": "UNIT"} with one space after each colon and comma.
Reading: {"value": 3200, "unit": "rpm"}
